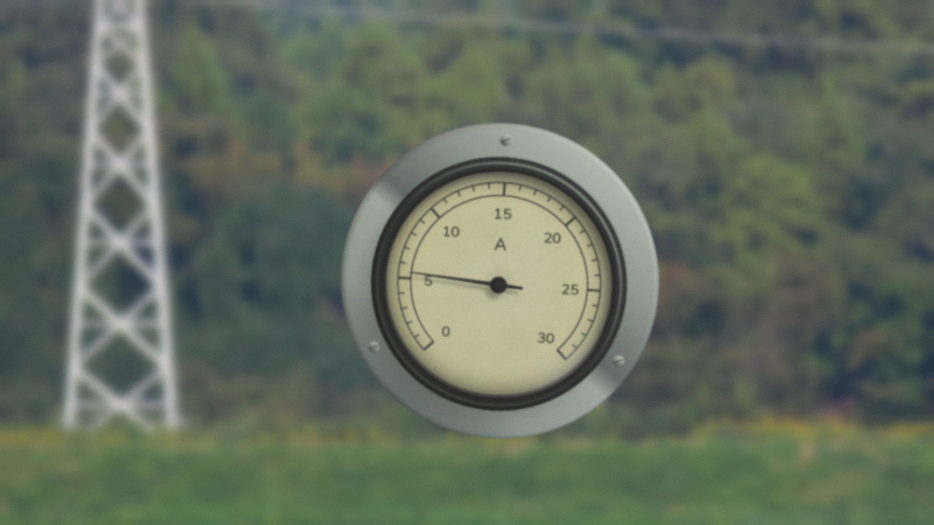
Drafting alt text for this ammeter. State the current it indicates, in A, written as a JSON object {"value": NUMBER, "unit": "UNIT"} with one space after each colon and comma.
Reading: {"value": 5.5, "unit": "A"}
